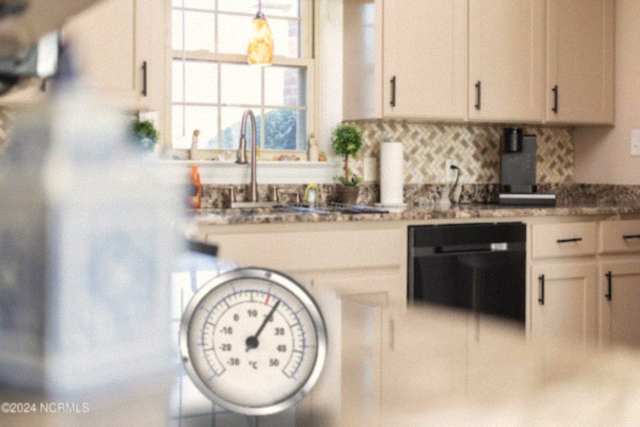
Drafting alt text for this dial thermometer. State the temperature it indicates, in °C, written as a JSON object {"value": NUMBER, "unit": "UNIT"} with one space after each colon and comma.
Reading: {"value": 20, "unit": "°C"}
